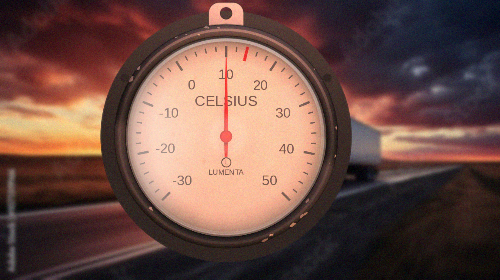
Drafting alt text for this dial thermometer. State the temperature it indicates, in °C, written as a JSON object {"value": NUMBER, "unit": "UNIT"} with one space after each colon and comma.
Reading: {"value": 10, "unit": "°C"}
